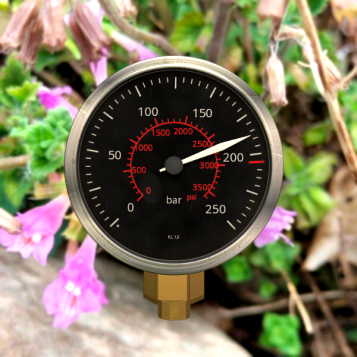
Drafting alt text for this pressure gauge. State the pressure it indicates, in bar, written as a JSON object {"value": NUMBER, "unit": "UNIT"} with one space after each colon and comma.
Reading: {"value": 187.5, "unit": "bar"}
